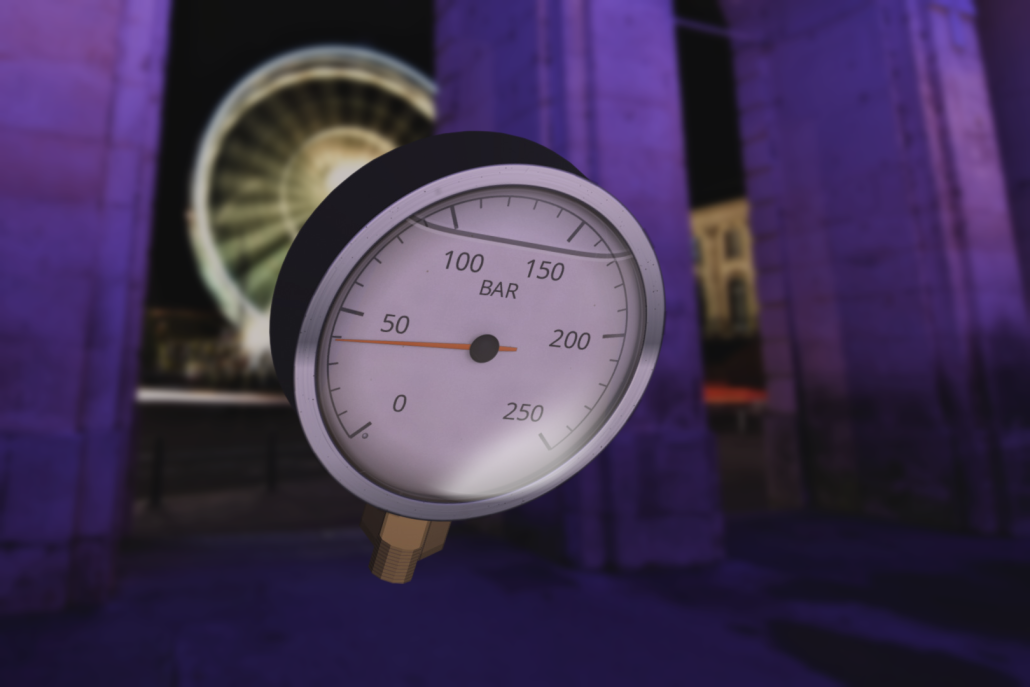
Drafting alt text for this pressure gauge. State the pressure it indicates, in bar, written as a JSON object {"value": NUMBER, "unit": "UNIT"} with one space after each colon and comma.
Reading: {"value": 40, "unit": "bar"}
